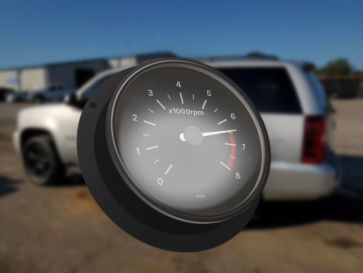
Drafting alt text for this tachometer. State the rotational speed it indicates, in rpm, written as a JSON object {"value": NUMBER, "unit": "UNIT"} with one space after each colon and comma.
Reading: {"value": 6500, "unit": "rpm"}
